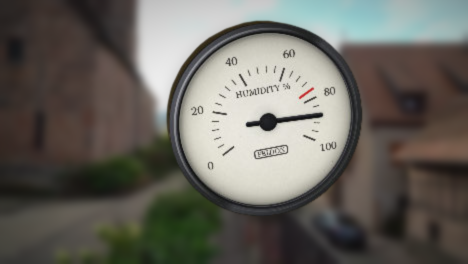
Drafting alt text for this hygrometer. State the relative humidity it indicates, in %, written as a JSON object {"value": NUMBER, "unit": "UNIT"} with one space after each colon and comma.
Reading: {"value": 88, "unit": "%"}
